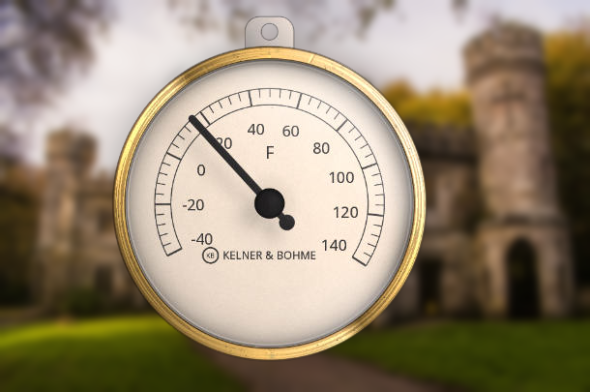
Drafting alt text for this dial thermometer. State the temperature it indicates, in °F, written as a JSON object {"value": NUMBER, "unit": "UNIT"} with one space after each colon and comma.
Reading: {"value": 16, "unit": "°F"}
